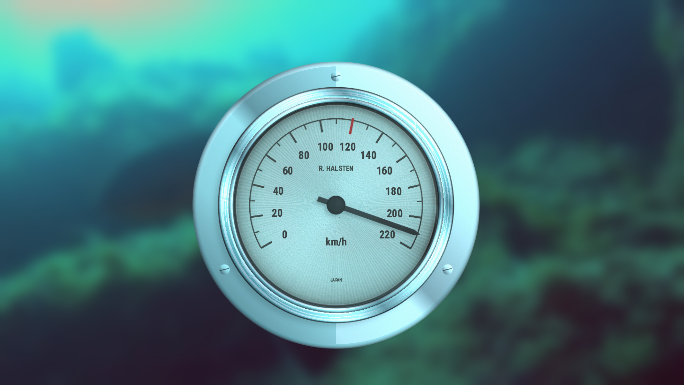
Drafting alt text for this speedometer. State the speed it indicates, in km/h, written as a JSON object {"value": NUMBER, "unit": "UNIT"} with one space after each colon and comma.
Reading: {"value": 210, "unit": "km/h"}
